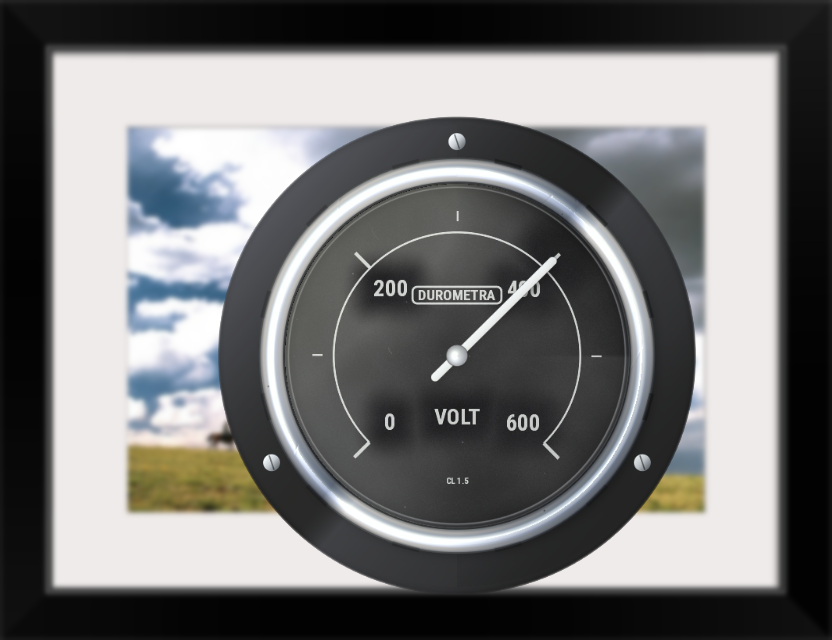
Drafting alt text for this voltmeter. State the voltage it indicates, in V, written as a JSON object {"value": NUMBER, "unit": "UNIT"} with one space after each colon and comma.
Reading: {"value": 400, "unit": "V"}
